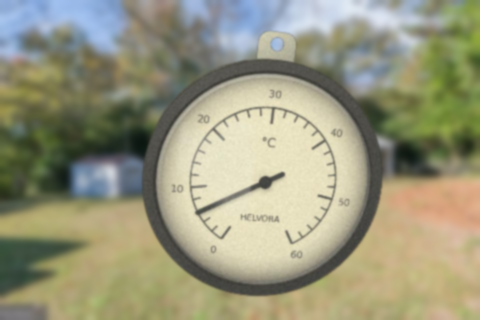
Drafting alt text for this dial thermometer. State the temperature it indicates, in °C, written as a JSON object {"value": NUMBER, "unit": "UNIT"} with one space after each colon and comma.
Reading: {"value": 6, "unit": "°C"}
